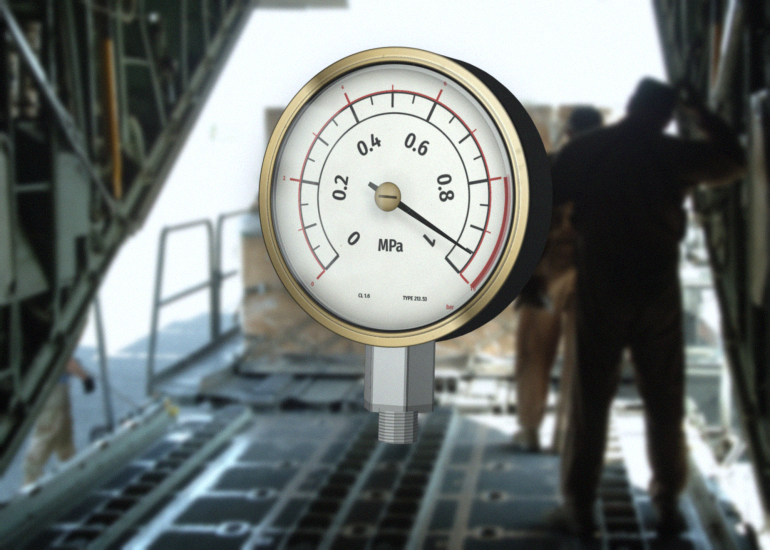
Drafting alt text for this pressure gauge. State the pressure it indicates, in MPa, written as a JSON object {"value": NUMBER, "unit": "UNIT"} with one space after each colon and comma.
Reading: {"value": 0.95, "unit": "MPa"}
